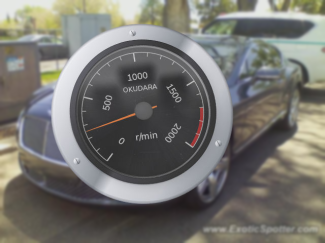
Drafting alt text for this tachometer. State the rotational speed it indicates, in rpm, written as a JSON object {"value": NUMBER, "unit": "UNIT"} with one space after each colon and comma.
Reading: {"value": 250, "unit": "rpm"}
